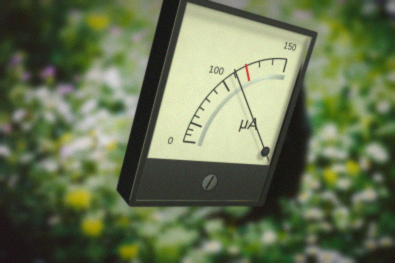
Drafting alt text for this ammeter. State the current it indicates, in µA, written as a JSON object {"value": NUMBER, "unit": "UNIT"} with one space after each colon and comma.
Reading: {"value": 110, "unit": "µA"}
